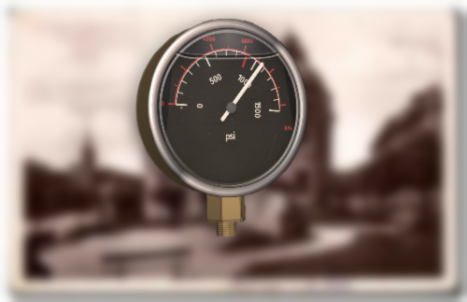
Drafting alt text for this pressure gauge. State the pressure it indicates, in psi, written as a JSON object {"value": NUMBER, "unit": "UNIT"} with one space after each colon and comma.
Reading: {"value": 1050, "unit": "psi"}
